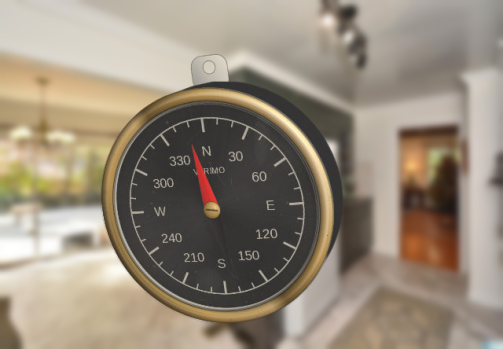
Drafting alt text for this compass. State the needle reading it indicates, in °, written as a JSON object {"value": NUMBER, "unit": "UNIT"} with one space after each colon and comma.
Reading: {"value": 350, "unit": "°"}
